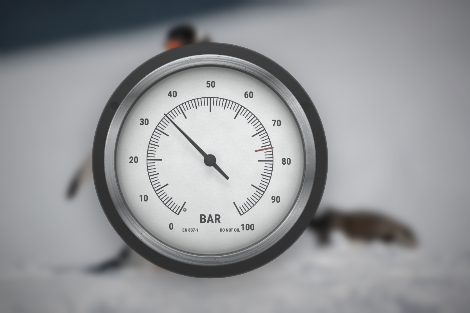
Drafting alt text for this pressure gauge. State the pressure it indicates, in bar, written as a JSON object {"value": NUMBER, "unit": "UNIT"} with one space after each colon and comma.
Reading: {"value": 35, "unit": "bar"}
